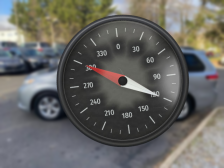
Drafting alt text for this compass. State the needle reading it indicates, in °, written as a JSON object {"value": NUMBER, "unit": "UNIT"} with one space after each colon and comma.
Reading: {"value": 300, "unit": "°"}
